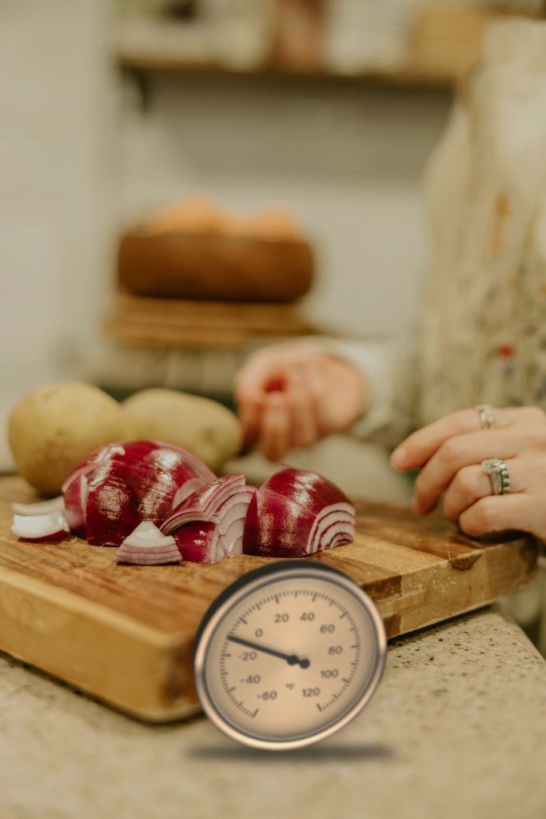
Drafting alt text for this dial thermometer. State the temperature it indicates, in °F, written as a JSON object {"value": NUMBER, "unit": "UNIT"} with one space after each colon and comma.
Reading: {"value": -10, "unit": "°F"}
